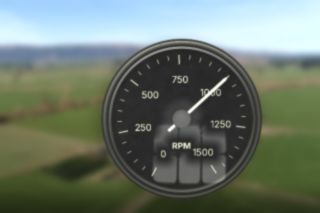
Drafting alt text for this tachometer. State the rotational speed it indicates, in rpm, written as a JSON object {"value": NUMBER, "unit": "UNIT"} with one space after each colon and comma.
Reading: {"value": 1000, "unit": "rpm"}
